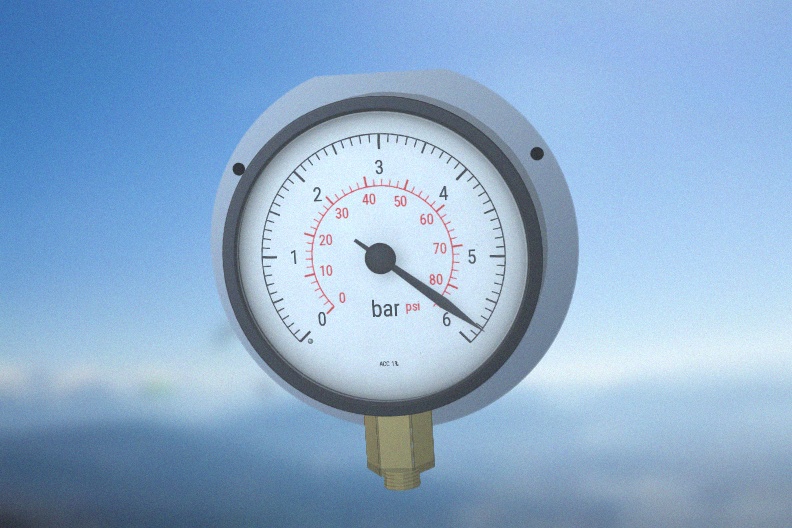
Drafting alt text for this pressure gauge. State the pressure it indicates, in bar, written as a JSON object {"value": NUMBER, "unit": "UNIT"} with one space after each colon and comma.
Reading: {"value": 5.8, "unit": "bar"}
